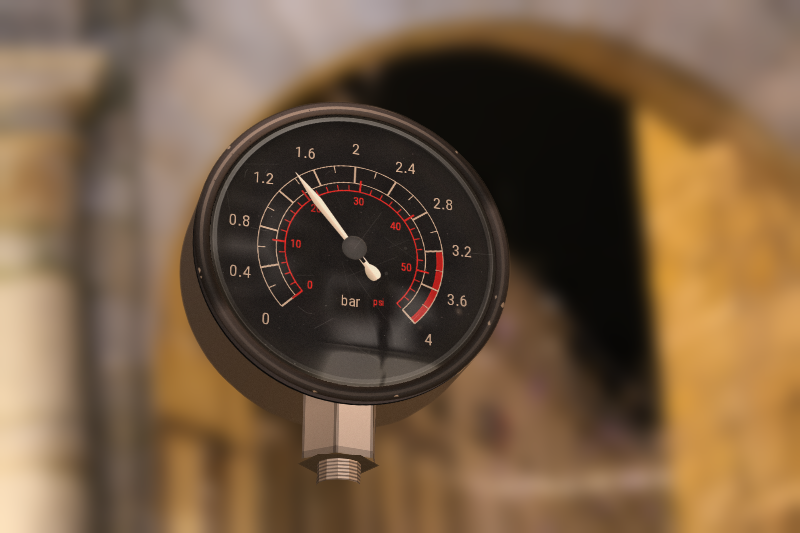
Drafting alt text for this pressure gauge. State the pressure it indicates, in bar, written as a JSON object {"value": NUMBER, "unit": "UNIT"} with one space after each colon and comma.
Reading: {"value": 1.4, "unit": "bar"}
